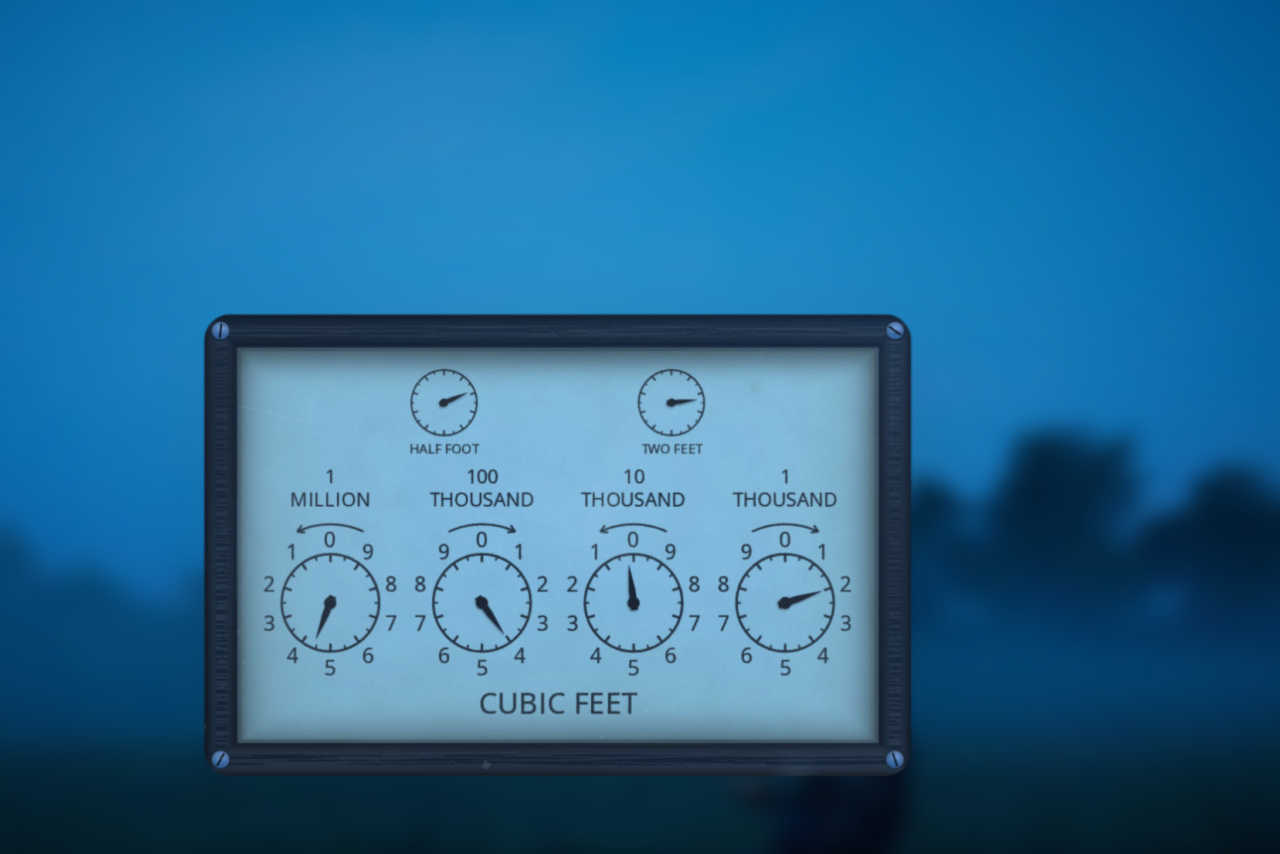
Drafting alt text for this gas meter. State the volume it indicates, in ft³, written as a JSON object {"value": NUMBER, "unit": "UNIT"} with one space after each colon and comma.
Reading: {"value": 440200, "unit": "ft³"}
